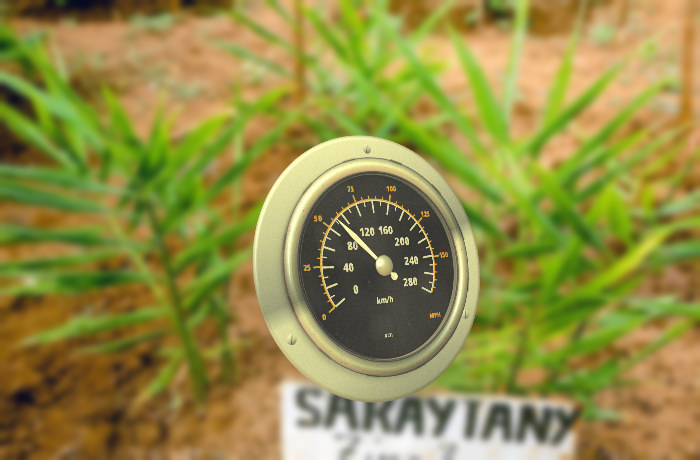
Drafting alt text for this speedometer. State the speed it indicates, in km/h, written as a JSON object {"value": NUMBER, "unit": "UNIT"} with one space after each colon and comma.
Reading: {"value": 90, "unit": "km/h"}
